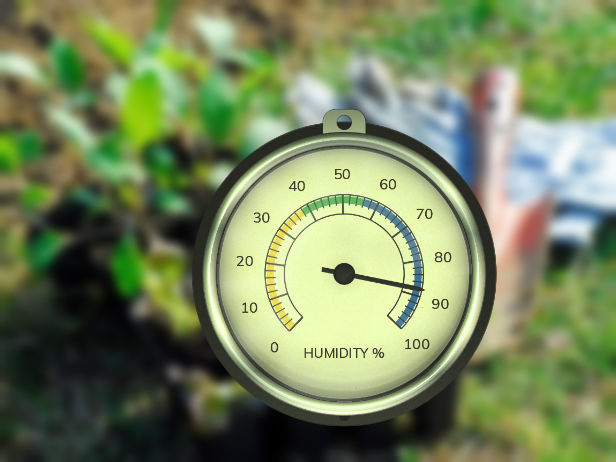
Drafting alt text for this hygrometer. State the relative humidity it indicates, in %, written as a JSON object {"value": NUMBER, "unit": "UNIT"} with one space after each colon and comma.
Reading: {"value": 88, "unit": "%"}
